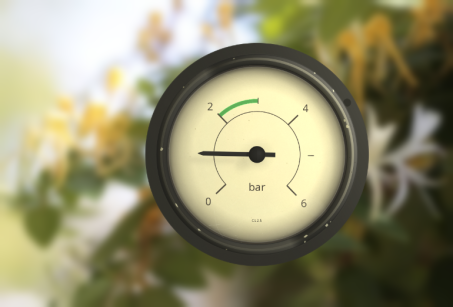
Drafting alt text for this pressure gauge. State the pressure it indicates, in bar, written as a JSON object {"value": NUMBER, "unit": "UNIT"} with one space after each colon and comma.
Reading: {"value": 1, "unit": "bar"}
